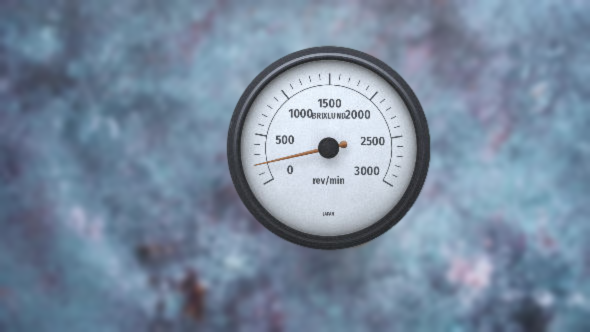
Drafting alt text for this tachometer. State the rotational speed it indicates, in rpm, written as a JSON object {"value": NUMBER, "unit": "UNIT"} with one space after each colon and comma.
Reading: {"value": 200, "unit": "rpm"}
